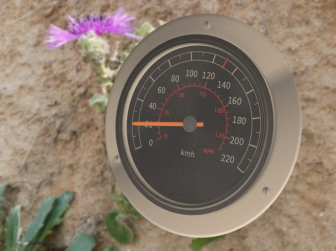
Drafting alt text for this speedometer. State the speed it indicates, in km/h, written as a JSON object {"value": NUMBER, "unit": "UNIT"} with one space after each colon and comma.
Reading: {"value": 20, "unit": "km/h"}
